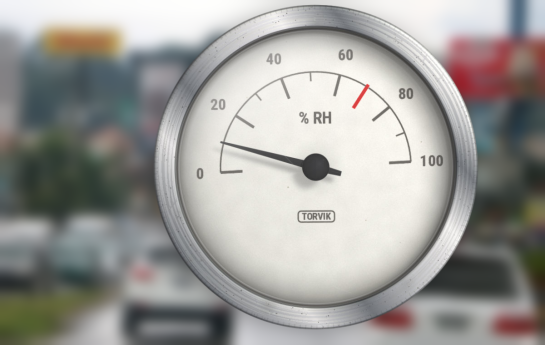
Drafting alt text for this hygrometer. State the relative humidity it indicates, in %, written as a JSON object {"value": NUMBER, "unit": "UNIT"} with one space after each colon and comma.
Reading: {"value": 10, "unit": "%"}
